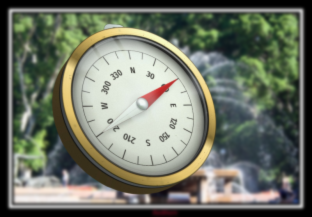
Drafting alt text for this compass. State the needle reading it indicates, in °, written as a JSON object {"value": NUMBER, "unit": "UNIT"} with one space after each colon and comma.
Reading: {"value": 60, "unit": "°"}
